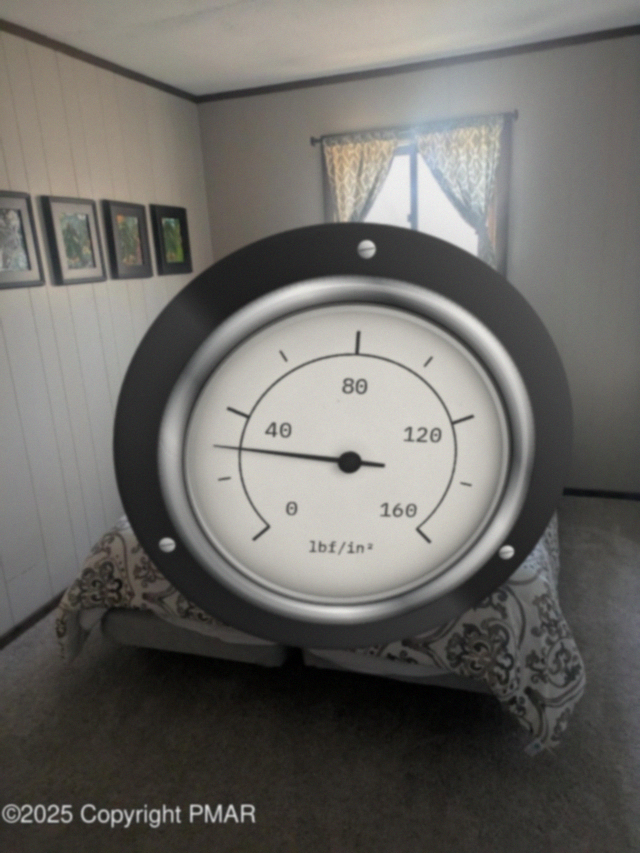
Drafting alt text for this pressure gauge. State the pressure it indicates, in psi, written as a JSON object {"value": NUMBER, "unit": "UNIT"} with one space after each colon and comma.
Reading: {"value": 30, "unit": "psi"}
